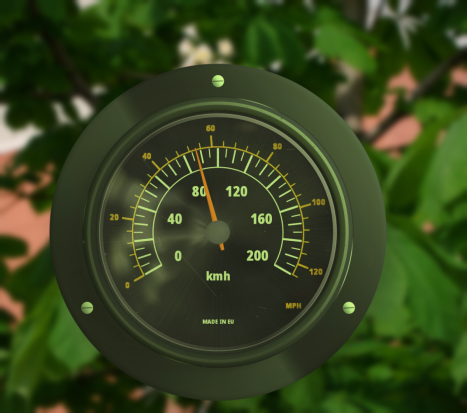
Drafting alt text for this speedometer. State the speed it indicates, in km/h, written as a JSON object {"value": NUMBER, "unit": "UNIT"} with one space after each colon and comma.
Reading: {"value": 87.5, "unit": "km/h"}
